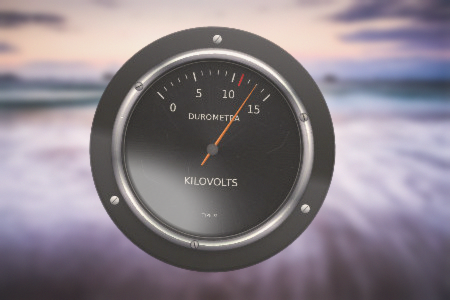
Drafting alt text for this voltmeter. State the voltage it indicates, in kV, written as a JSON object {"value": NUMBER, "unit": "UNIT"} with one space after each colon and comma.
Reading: {"value": 13, "unit": "kV"}
